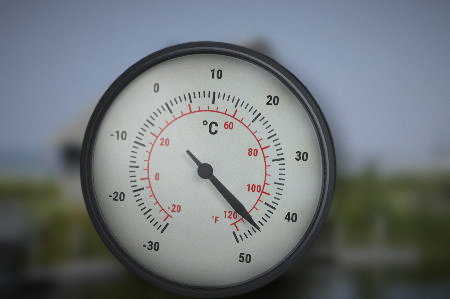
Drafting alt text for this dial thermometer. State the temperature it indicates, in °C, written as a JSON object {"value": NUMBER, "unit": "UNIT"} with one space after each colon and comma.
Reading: {"value": 45, "unit": "°C"}
